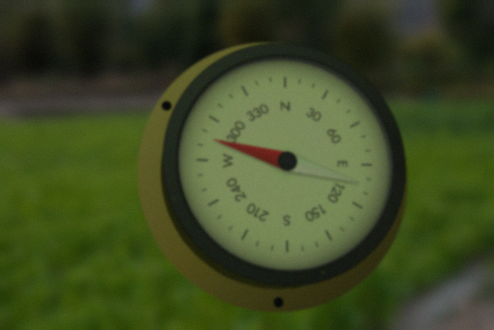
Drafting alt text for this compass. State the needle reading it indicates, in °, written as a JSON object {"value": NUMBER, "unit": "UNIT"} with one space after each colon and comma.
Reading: {"value": 285, "unit": "°"}
